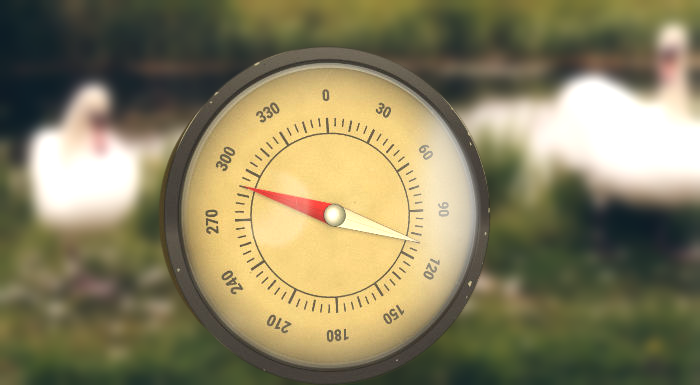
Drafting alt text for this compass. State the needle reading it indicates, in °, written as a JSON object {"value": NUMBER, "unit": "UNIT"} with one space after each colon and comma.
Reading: {"value": 290, "unit": "°"}
